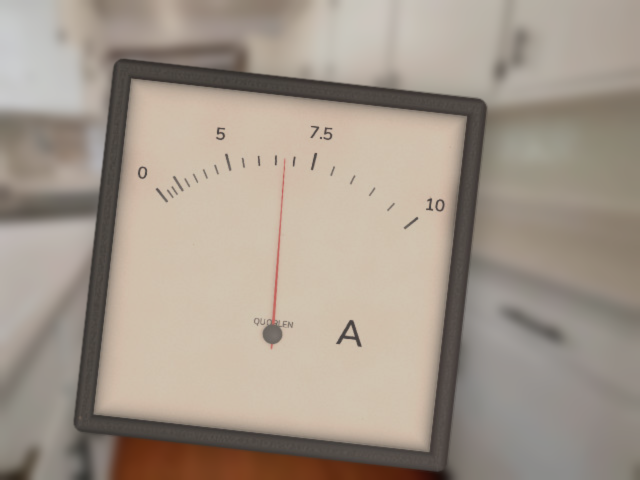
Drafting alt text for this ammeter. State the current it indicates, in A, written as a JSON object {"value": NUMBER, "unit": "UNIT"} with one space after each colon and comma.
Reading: {"value": 6.75, "unit": "A"}
